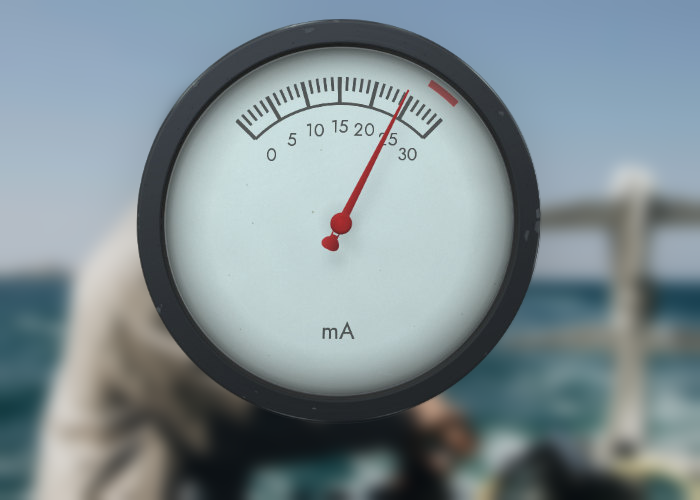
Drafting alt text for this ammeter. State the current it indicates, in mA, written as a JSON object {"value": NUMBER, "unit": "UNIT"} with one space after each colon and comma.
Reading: {"value": 24, "unit": "mA"}
